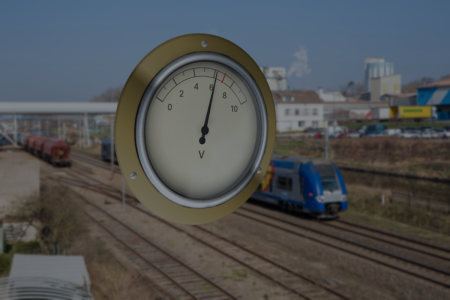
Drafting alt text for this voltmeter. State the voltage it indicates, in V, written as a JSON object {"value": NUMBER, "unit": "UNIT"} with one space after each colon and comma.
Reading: {"value": 6, "unit": "V"}
